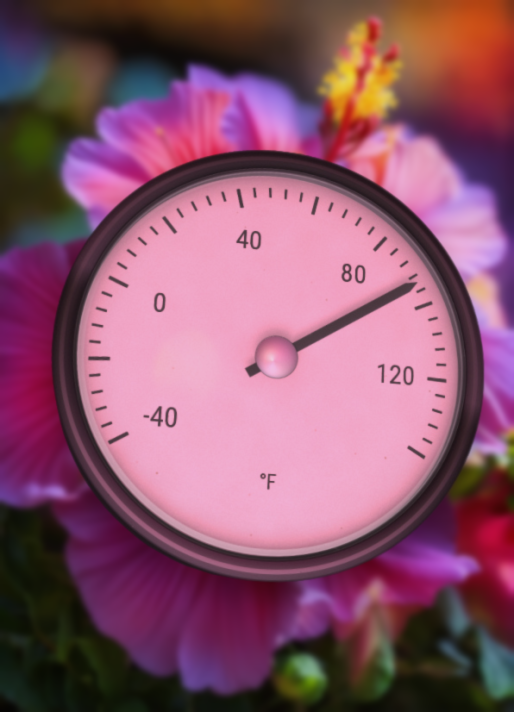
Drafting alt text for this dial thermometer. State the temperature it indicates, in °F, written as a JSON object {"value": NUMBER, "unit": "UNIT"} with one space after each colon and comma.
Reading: {"value": 94, "unit": "°F"}
